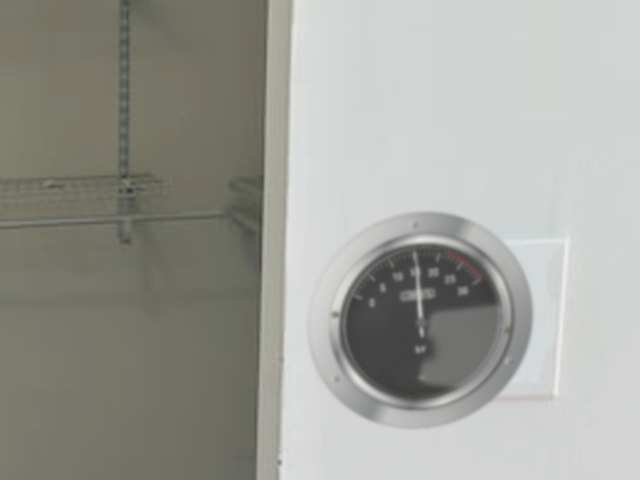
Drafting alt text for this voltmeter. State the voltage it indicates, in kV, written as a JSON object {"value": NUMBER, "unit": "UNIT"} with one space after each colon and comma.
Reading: {"value": 15, "unit": "kV"}
